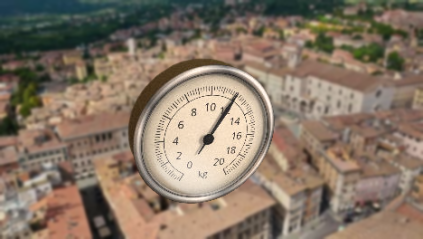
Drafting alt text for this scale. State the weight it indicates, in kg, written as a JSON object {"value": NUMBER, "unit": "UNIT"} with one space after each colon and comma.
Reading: {"value": 12, "unit": "kg"}
